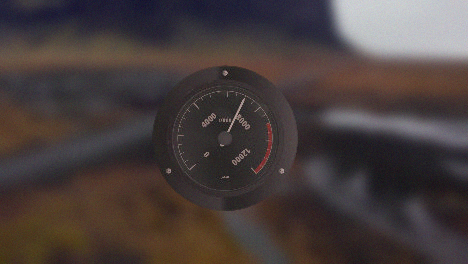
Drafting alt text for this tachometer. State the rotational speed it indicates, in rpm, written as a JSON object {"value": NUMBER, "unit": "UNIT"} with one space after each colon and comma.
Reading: {"value": 7000, "unit": "rpm"}
